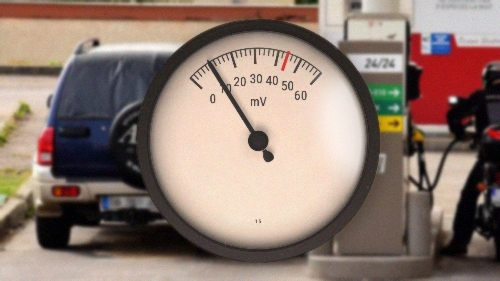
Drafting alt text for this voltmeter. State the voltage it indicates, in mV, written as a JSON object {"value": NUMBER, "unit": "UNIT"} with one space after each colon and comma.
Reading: {"value": 10, "unit": "mV"}
